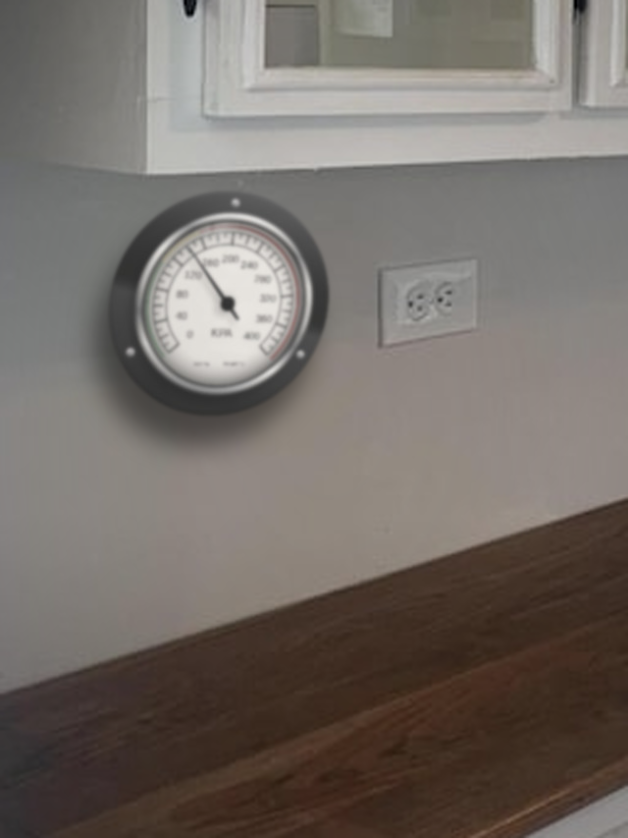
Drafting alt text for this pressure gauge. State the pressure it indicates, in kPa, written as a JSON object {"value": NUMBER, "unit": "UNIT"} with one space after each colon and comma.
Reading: {"value": 140, "unit": "kPa"}
